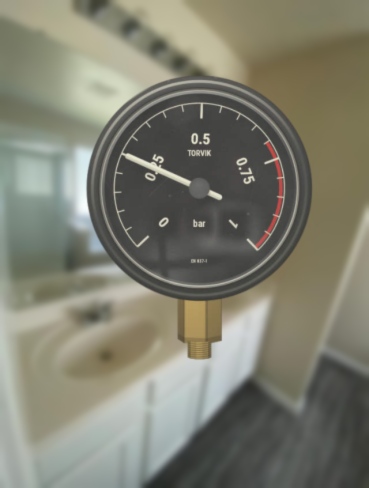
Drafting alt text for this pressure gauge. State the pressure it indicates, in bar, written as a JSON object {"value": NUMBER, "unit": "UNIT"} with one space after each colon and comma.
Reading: {"value": 0.25, "unit": "bar"}
